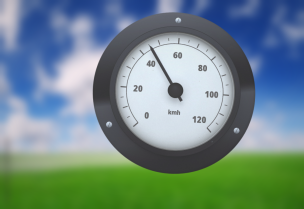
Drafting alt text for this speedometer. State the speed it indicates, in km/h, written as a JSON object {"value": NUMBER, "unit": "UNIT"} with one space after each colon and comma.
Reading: {"value": 45, "unit": "km/h"}
